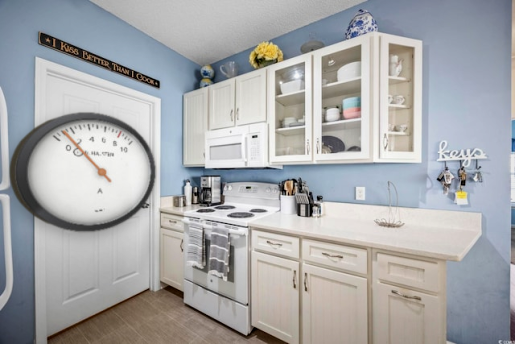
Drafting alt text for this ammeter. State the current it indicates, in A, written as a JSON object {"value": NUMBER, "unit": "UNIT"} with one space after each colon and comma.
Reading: {"value": 1, "unit": "A"}
